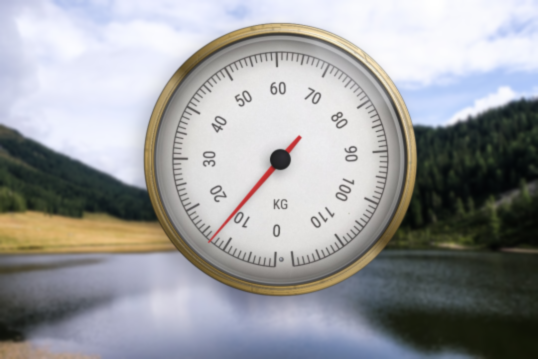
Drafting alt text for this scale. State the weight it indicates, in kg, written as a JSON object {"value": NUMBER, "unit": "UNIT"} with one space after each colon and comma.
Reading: {"value": 13, "unit": "kg"}
